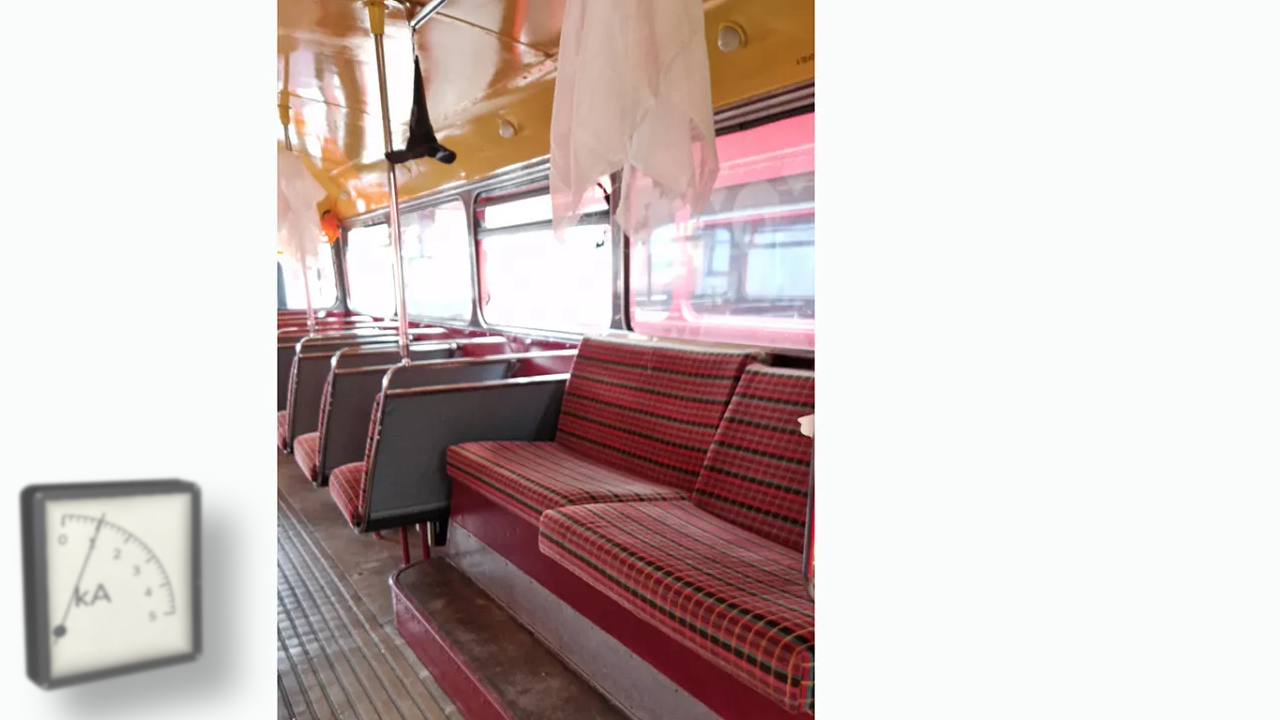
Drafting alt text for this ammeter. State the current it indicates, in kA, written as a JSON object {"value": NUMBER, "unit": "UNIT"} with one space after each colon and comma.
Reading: {"value": 1, "unit": "kA"}
